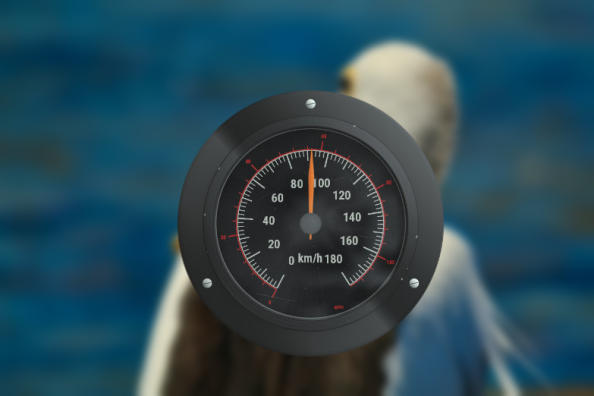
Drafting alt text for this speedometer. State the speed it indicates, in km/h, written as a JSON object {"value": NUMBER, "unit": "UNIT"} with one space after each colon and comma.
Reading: {"value": 92, "unit": "km/h"}
